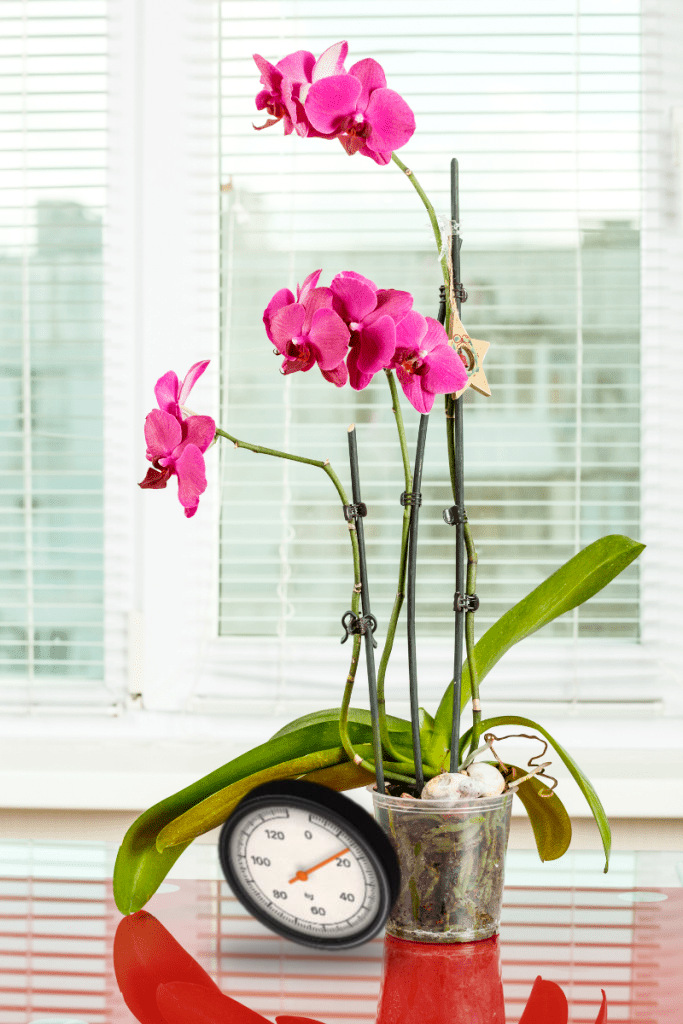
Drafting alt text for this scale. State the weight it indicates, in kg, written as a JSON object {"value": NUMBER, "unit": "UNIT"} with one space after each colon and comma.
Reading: {"value": 15, "unit": "kg"}
